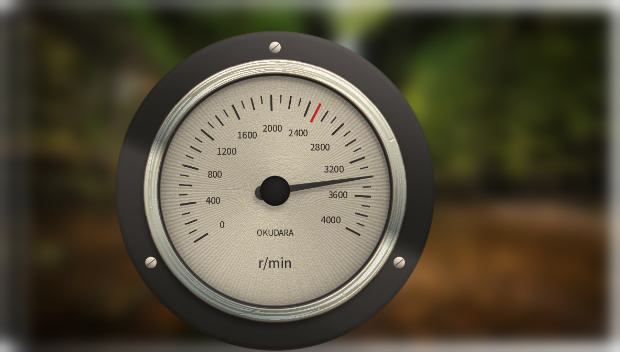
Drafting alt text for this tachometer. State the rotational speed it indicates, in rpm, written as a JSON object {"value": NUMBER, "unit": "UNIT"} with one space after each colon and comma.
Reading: {"value": 3400, "unit": "rpm"}
